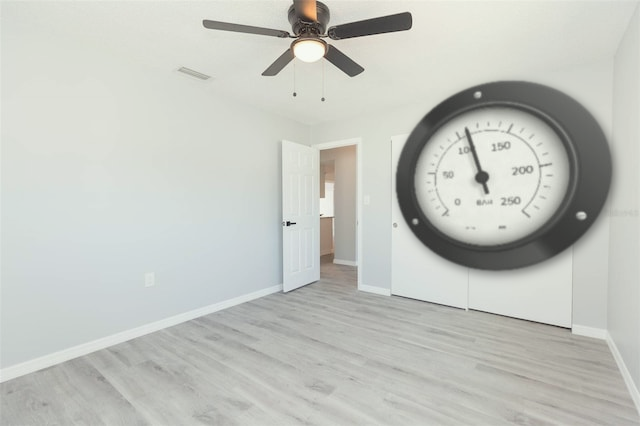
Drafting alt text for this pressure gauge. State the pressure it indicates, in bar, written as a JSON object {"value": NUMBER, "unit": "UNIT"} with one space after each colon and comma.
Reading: {"value": 110, "unit": "bar"}
